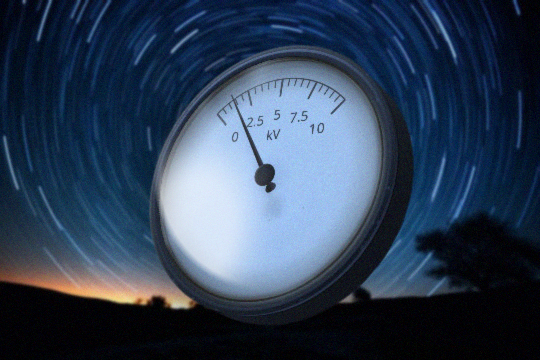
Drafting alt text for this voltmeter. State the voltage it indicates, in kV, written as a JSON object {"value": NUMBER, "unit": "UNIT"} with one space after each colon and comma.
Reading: {"value": 1.5, "unit": "kV"}
